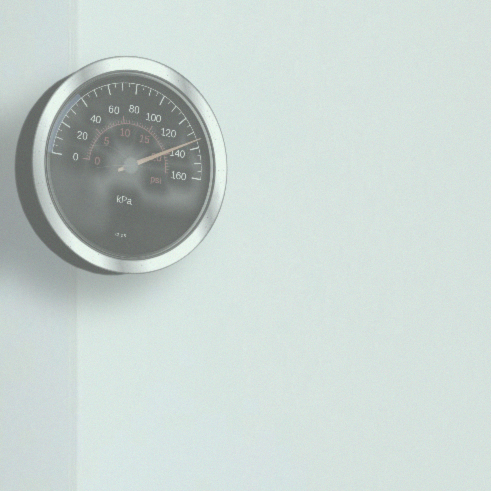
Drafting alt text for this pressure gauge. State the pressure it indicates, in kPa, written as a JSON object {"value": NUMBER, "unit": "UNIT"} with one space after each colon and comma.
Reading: {"value": 135, "unit": "kPa"}
